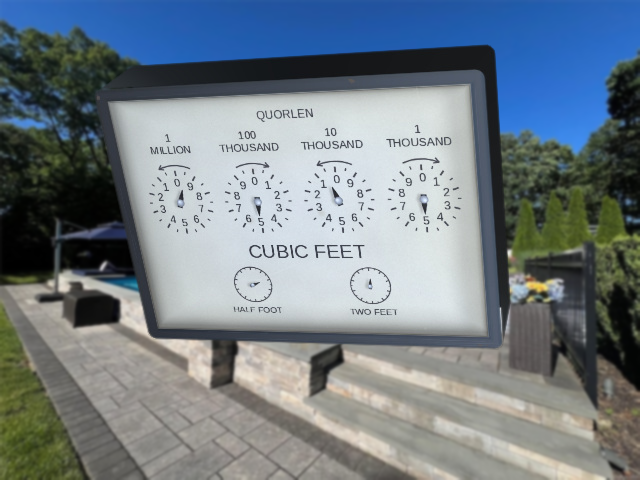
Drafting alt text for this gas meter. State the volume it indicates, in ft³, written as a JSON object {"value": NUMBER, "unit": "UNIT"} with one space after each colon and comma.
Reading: {"value": 950500, "unit": "ft³"}
